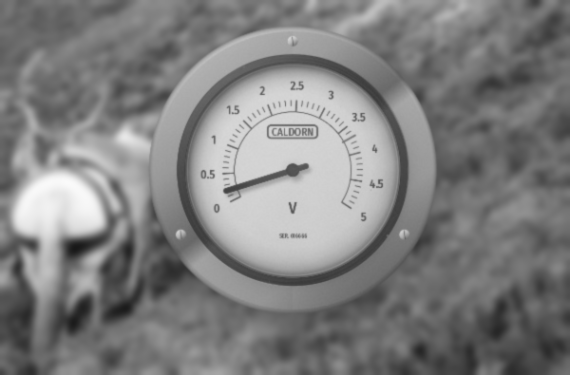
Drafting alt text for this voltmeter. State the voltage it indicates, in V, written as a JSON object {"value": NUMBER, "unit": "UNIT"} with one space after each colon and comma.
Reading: {"value": 0.2, "unit": "V"}
